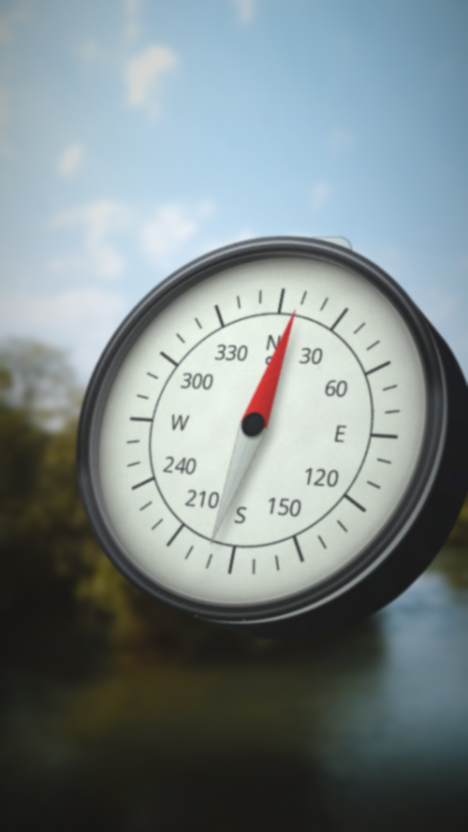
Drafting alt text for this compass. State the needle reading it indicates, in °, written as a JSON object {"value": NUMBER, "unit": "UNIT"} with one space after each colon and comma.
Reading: {"value": 10, "unit": "°"}
